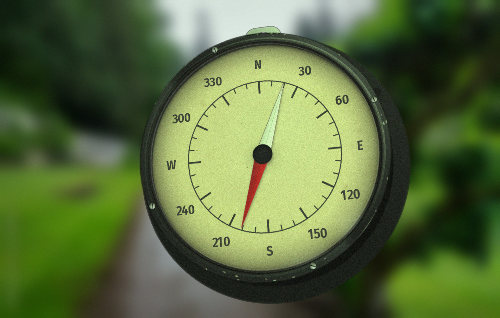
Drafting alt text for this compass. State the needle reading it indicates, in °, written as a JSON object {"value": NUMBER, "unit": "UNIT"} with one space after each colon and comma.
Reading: {"value": 200, "unit": "°"}
